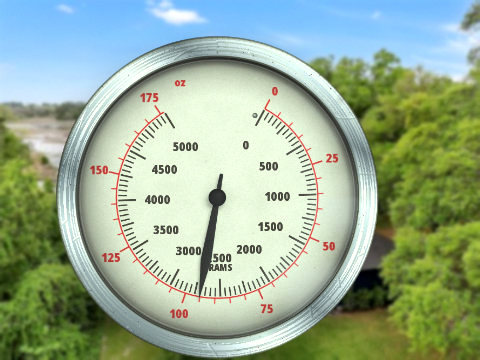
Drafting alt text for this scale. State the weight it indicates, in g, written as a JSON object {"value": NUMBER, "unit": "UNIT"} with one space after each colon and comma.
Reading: {"value": 2700, "unit": "g"}
